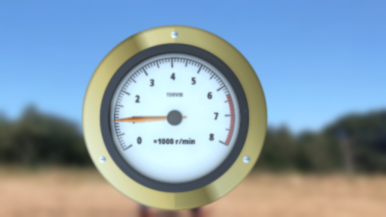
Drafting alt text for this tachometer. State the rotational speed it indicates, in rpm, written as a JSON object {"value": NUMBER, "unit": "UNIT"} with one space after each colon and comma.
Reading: {"value": 1000, "unit": "rpm"}
